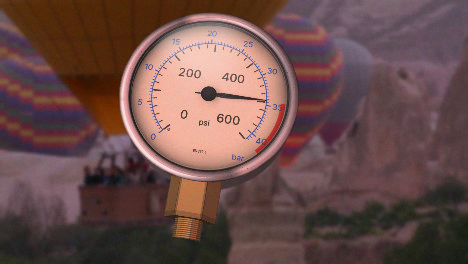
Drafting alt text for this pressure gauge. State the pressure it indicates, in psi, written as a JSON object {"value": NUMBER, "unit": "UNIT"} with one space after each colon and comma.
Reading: {"value": 500, "unit": "psi"}
